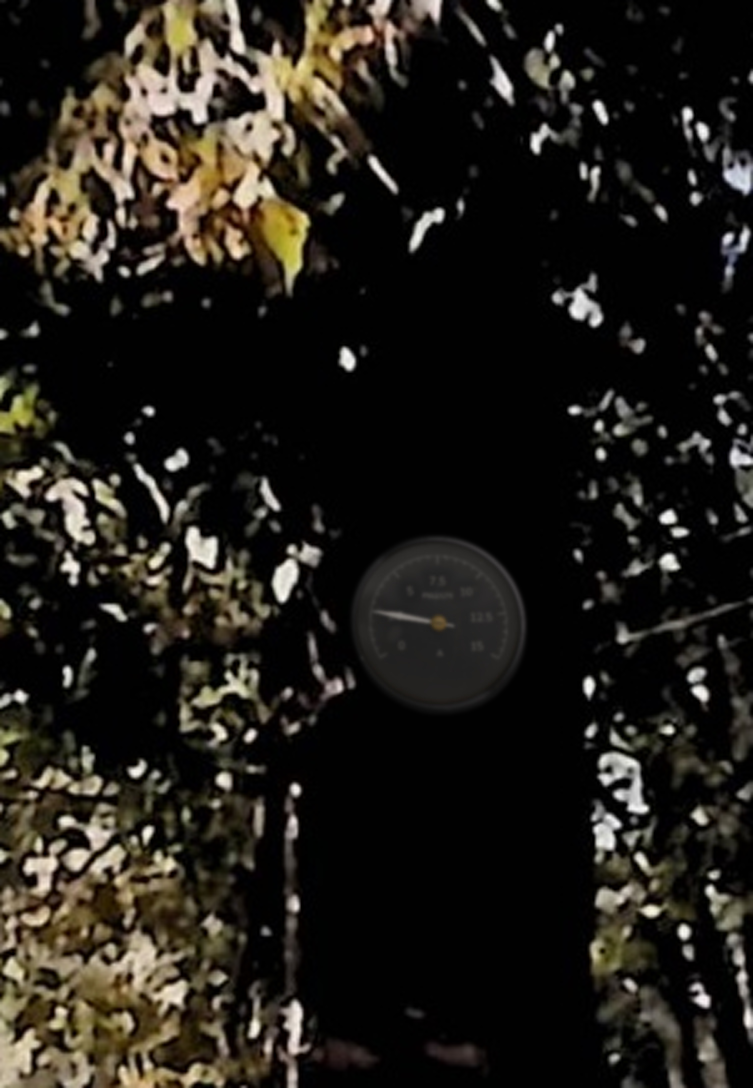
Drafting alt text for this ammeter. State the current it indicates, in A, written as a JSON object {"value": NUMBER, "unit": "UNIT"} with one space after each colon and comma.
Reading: {"value": 2.5, "unit": "A"}
